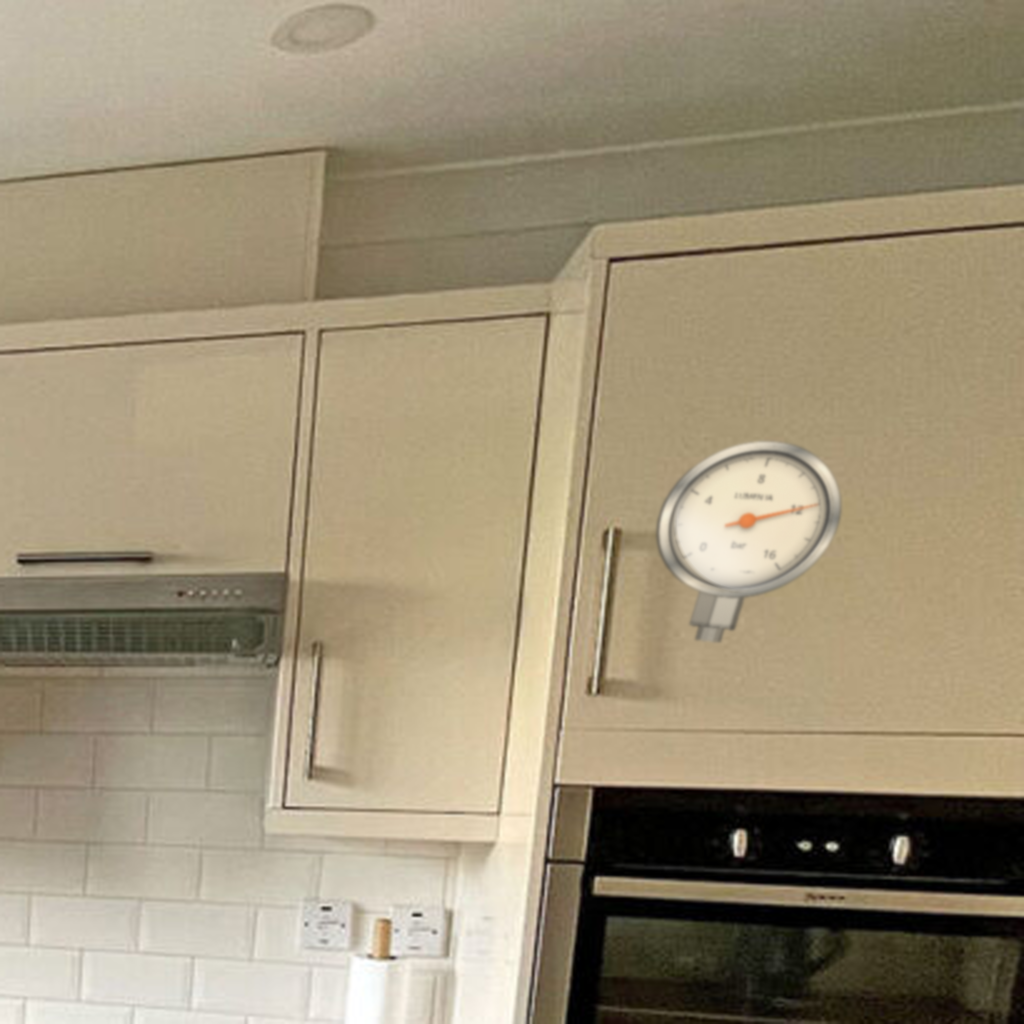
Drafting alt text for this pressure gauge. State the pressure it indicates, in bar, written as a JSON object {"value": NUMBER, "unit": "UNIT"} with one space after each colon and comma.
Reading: {"value": 12, "unit": "bar"}
